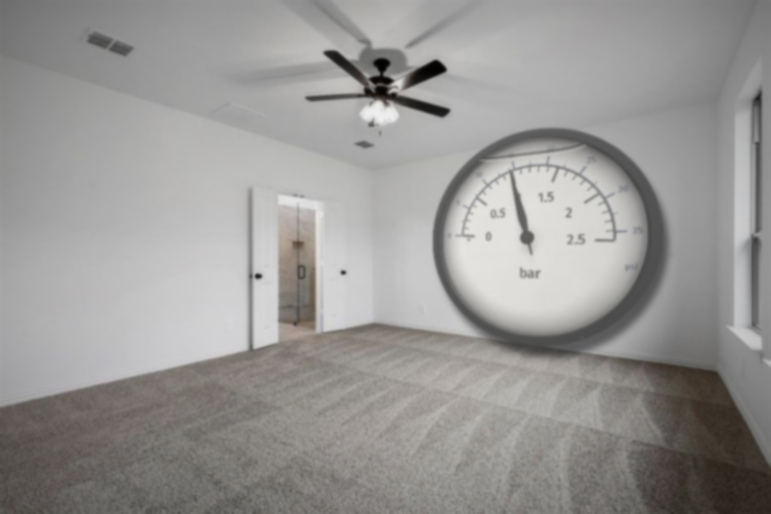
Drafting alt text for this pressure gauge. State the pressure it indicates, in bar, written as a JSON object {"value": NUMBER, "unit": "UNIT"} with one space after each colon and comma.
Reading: {"value": 1, "unit": "bar"}
